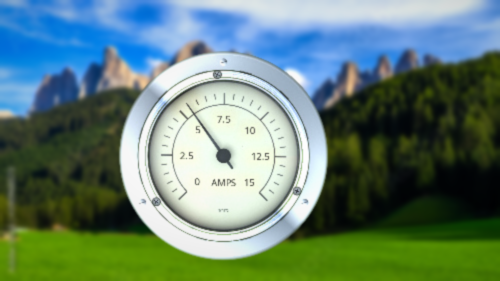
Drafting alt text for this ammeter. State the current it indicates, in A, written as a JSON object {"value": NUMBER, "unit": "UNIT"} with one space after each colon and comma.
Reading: {"value": 5.5, "unit": "A"}
